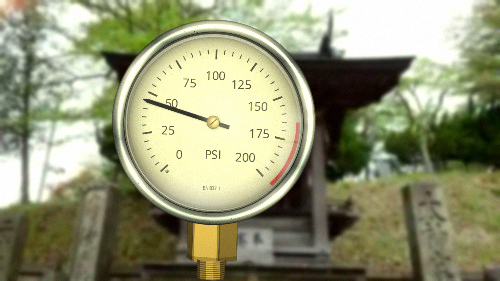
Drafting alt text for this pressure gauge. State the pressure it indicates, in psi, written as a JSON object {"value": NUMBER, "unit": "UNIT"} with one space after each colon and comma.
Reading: {"value": 45, "unit": "psi"}
